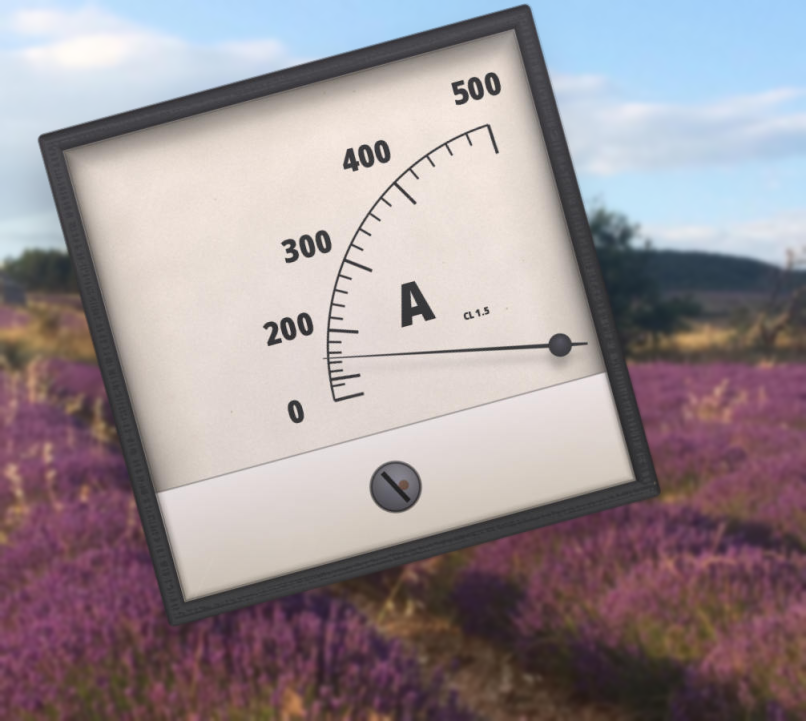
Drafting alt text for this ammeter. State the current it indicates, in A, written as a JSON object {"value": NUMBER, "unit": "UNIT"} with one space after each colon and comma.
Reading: {"value": 150, "unit": "A"}
